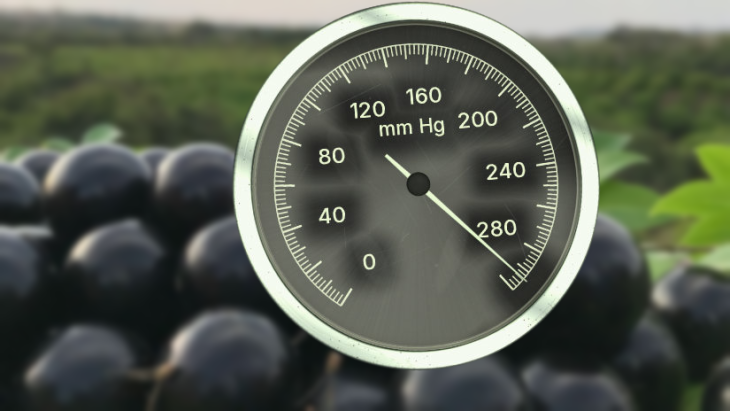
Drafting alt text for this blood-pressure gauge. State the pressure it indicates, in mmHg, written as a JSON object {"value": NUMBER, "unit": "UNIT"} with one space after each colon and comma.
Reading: {"value": 294, "unit": "mmHg"}
